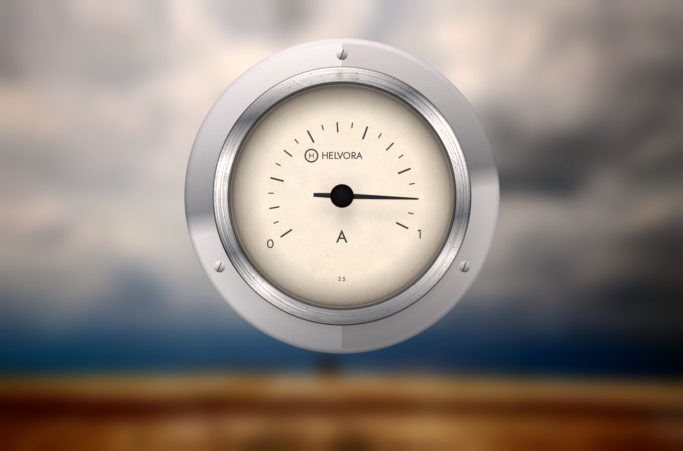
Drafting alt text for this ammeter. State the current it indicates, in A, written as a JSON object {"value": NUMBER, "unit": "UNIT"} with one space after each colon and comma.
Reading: {"value": 0.9, "unit": "A"}
